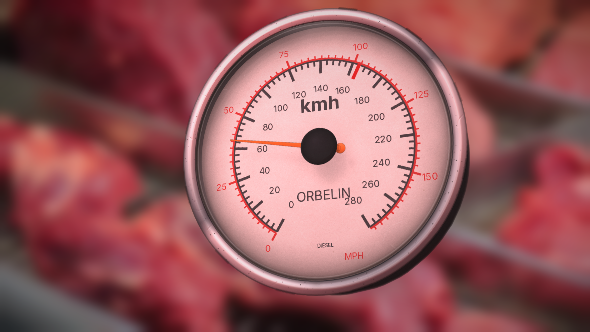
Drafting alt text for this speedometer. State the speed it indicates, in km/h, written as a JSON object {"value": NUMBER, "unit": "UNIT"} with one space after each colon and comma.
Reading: {"value": 64, "unit": "km/h"}
